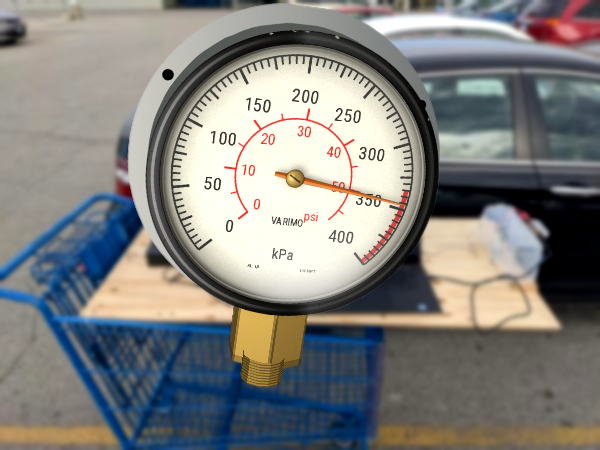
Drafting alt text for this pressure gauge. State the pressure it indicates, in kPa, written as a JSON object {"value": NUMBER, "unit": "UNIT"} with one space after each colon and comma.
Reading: {"value": 345, "unit": "kPa"}
